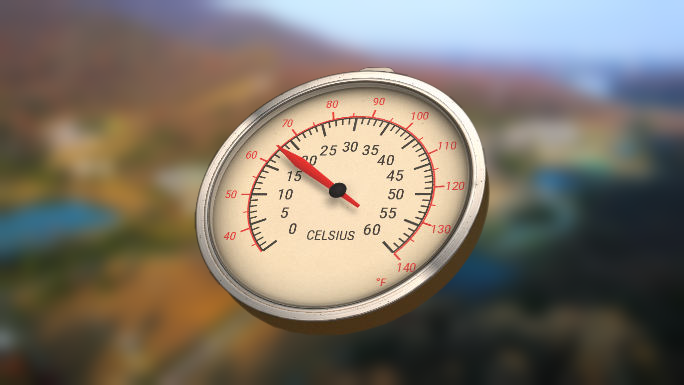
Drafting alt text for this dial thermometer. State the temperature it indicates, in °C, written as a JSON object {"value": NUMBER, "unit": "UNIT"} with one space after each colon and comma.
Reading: {"value": 18, "unit": "°C"}
